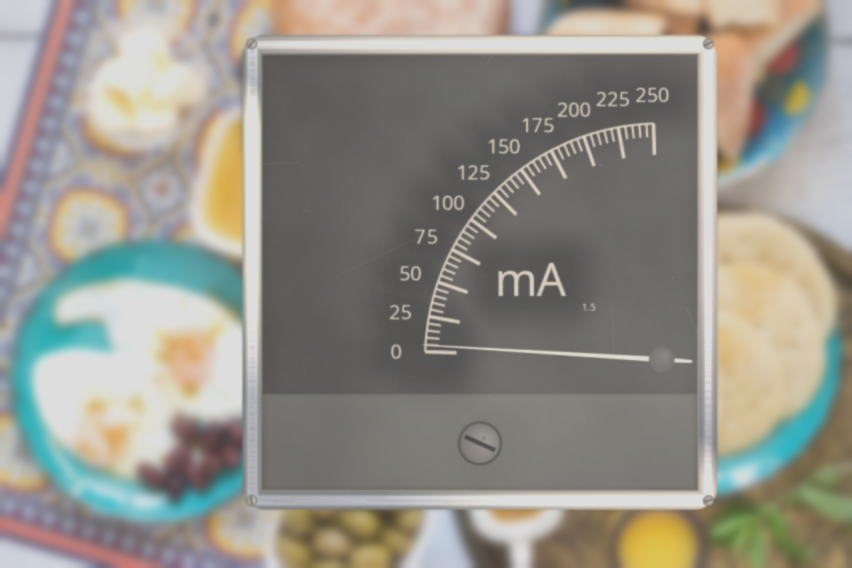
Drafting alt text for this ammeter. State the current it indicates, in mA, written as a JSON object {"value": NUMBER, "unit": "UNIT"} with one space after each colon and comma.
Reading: {"value": 5, "unit": "mA"}
